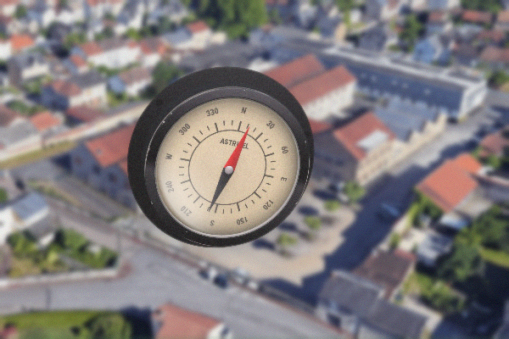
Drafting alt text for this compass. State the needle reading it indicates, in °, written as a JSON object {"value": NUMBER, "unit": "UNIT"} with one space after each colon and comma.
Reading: {"value": 10, "unit": "°"}
